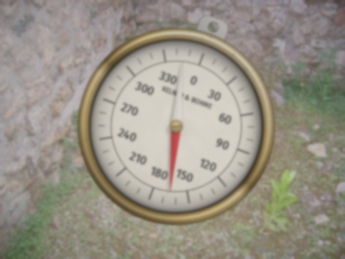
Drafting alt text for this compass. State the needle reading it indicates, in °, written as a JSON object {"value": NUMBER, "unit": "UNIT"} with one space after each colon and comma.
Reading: {"value": 165, "unit": "°"}
